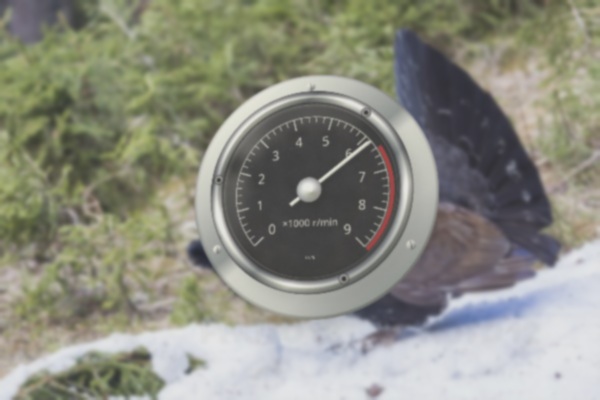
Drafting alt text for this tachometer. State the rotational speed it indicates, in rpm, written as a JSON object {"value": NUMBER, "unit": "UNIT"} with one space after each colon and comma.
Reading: {"value": 6200, "unit": "rpm"}
